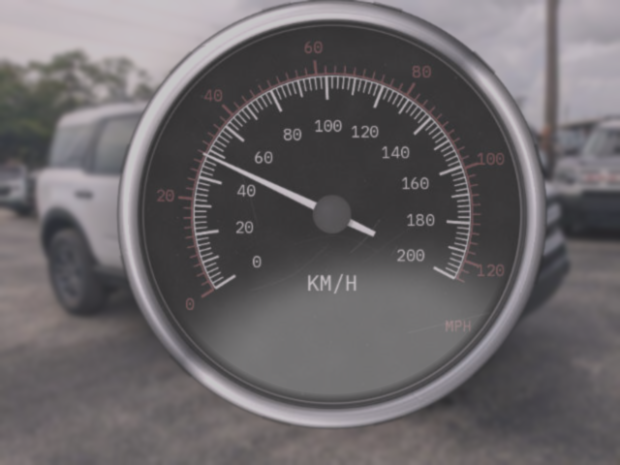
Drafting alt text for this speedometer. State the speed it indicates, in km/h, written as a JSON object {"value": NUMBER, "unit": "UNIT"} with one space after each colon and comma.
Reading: {"value": 48, "unit": "km/h"}
